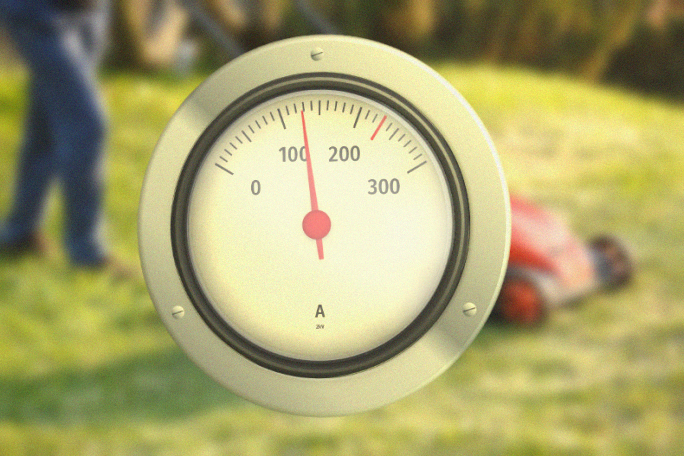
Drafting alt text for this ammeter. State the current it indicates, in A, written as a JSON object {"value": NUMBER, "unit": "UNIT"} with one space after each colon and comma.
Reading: {"value": 130, "unit": "A"}
